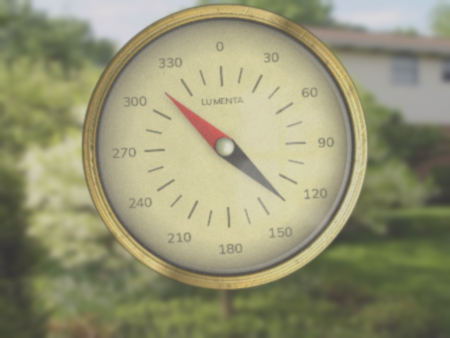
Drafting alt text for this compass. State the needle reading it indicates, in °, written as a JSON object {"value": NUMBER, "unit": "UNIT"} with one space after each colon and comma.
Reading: {"value": 315, "unit": "°"}
